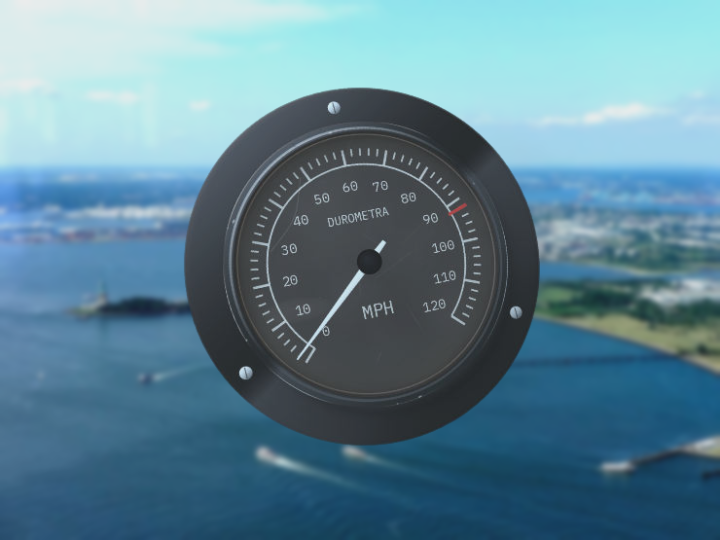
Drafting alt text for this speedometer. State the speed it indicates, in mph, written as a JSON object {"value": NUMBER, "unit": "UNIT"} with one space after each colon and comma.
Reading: {"value": 2, "unit": "mph"}
